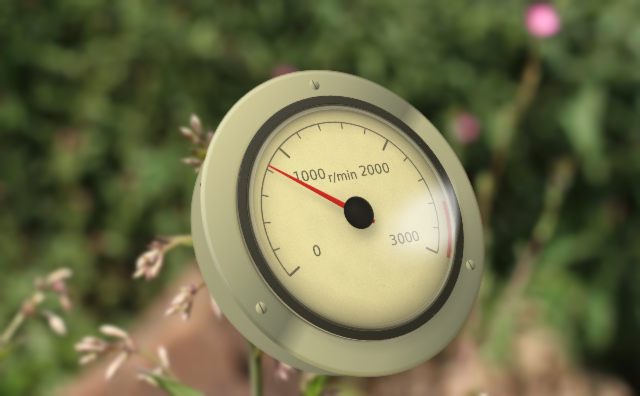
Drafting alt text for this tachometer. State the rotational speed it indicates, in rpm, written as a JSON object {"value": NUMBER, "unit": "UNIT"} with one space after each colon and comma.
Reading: {"value": 800, "unit": "rpm"}
